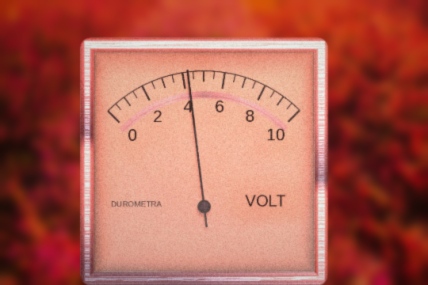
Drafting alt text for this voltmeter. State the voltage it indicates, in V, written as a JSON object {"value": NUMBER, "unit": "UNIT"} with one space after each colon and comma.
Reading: {"value": 4.25, "unit": "V"}
